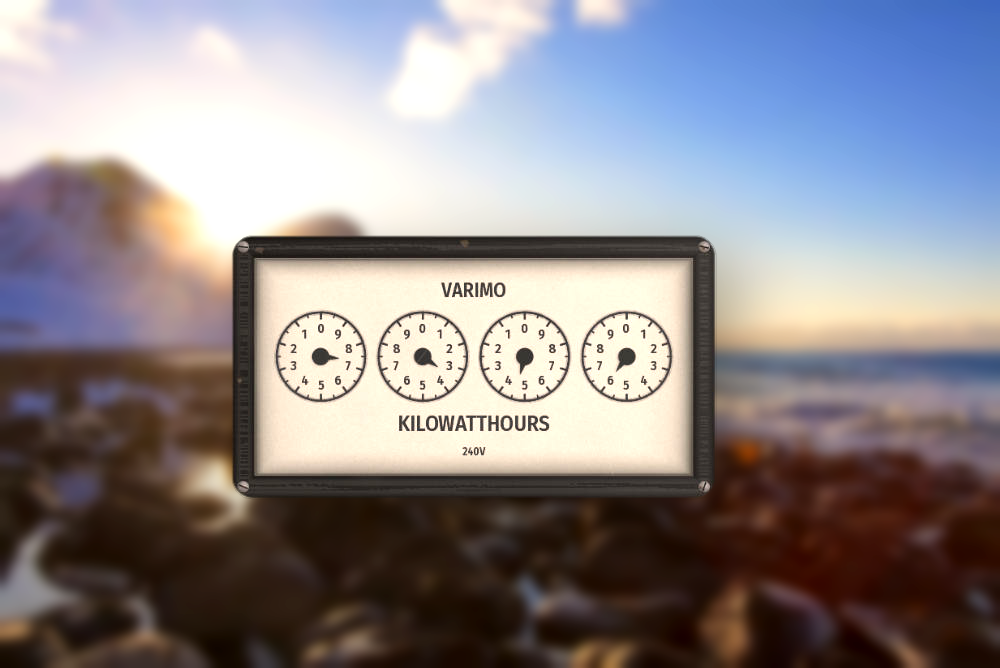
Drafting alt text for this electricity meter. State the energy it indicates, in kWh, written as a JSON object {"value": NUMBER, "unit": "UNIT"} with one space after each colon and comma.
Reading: {"value": 7346, "unit": "kWh"}
